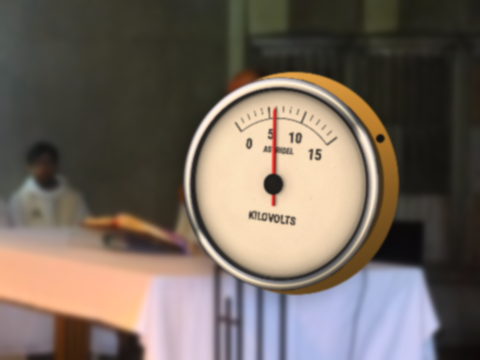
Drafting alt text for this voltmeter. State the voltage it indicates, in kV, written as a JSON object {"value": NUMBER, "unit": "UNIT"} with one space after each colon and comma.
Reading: {"value": 6, "unit": "kV"}
